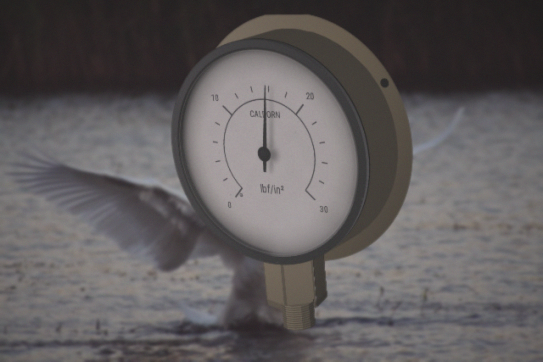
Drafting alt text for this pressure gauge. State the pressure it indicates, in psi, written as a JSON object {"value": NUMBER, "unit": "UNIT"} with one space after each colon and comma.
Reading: {"value": 16, "unit": "psi"}
